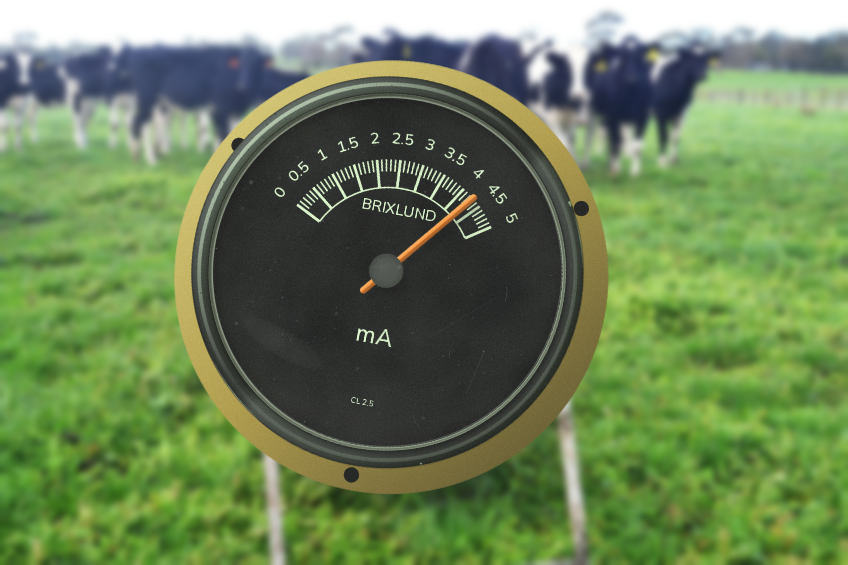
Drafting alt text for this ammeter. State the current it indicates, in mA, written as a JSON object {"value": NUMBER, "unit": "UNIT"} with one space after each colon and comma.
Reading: {"value": 4.3, "unit": "mA"}
